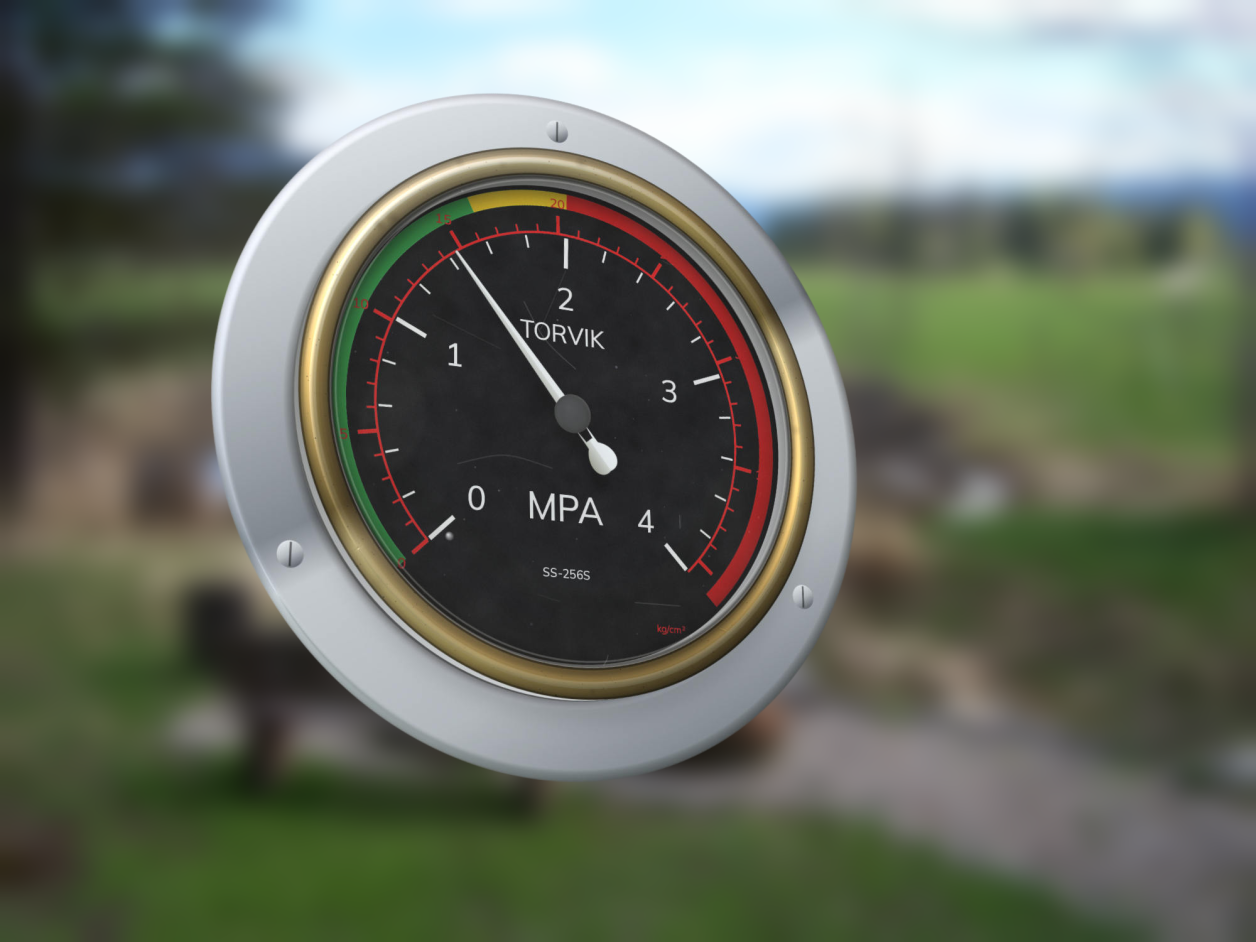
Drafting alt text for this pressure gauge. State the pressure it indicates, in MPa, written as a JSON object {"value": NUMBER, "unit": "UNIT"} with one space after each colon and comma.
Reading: {"value": 1.4, "unit": "MPa"}
